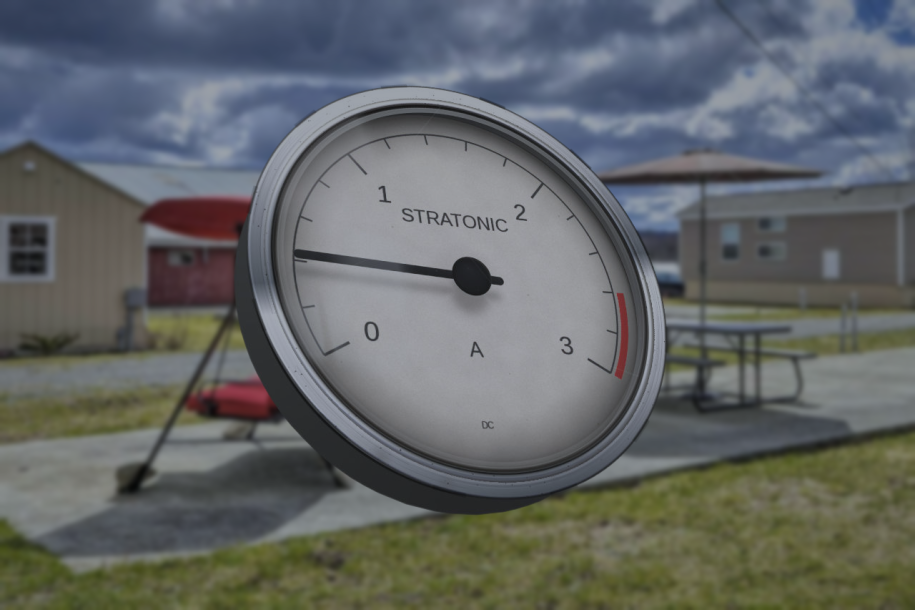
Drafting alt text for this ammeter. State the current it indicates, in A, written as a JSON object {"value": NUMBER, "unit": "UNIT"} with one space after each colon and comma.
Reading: {"value": 0.4, "unit": "A"}
